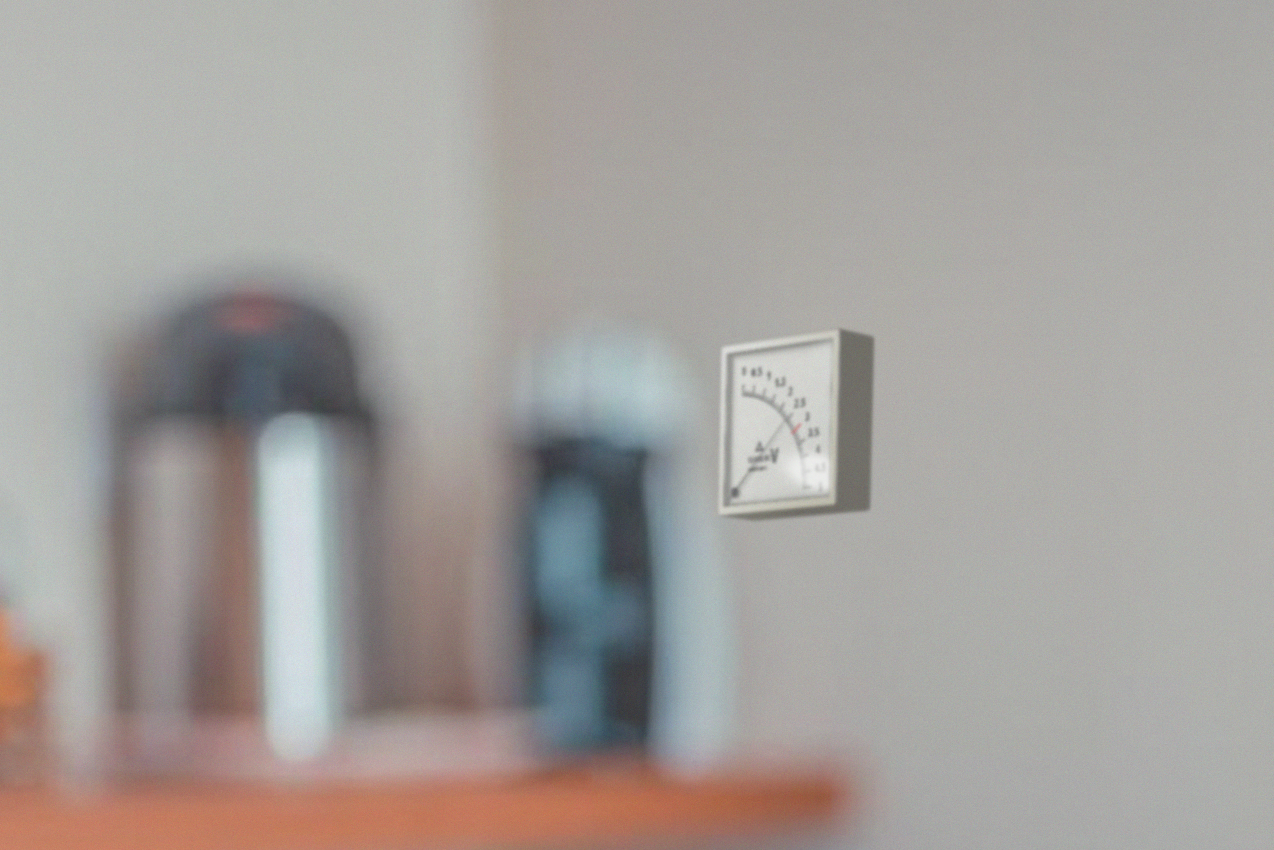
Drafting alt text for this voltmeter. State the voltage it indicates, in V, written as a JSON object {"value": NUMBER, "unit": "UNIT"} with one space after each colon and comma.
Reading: {"value": 2.5, "unit": "V"}
